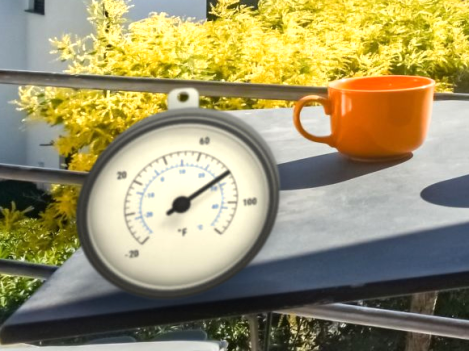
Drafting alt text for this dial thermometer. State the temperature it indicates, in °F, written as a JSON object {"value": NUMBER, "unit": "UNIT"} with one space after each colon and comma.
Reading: {"value": 80, "unit": "°F"}
